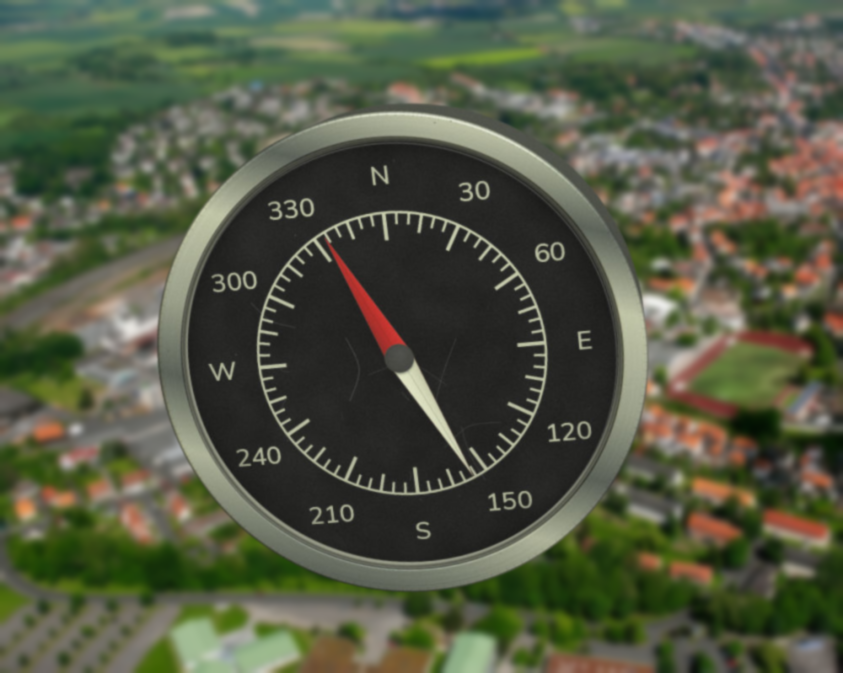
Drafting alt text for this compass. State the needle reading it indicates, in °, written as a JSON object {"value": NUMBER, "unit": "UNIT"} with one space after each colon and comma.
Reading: {"value": 335, "unit": "°"}
